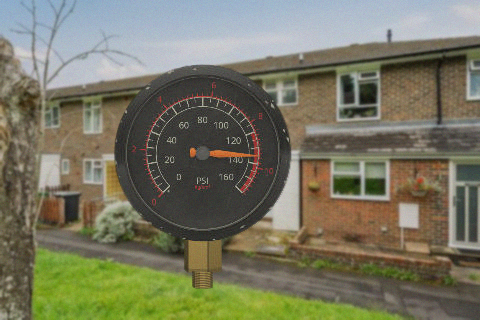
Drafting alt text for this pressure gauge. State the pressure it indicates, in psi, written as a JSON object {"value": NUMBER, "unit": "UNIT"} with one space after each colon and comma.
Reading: {"value": 135, "unit": "psi"}
